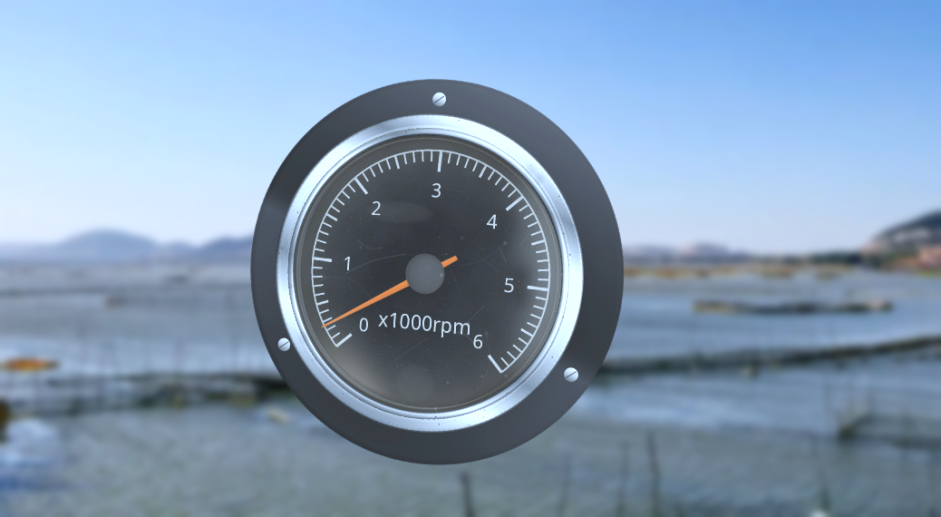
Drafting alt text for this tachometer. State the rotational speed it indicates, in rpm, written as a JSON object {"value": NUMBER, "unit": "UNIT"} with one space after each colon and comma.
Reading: {"value": 250, "unit": "rpm"}
